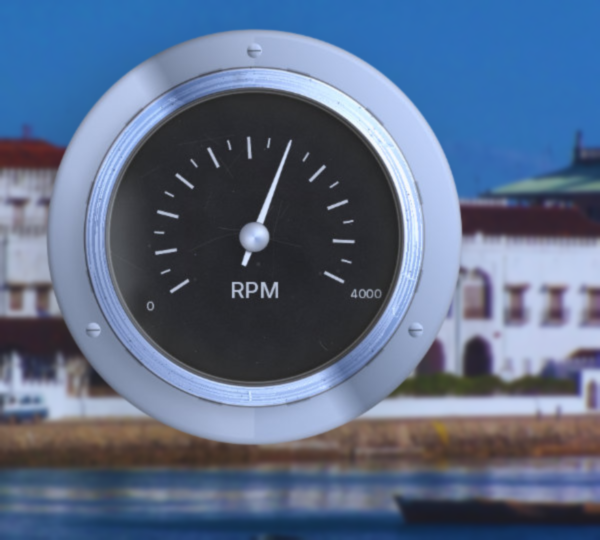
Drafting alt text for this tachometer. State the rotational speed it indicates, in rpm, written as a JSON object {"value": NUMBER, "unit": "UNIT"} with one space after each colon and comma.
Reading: {"value": 2400, "unit": "rpm"}
